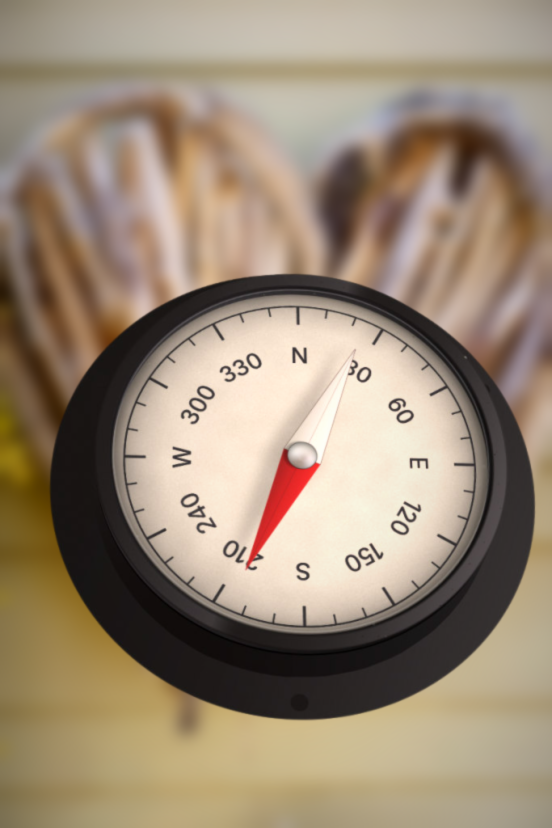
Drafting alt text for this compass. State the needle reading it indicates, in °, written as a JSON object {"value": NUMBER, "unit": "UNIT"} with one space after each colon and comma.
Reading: {"value": 205, "unit": "°"}
